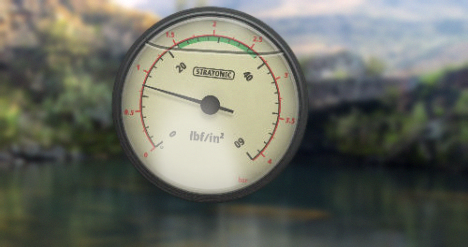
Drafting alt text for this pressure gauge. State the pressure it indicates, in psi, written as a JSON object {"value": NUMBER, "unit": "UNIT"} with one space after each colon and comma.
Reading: {"value": 12, "unit": "psi"}
